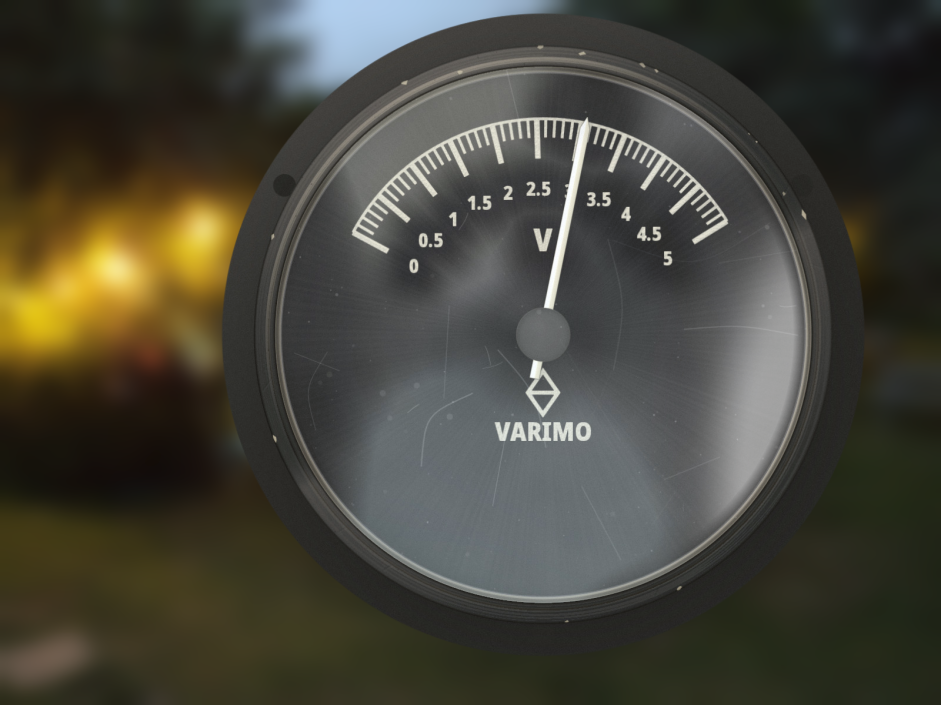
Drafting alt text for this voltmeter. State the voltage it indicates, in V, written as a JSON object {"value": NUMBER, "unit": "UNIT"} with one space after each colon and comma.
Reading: {"value": 3.05, "unit": "V"}
